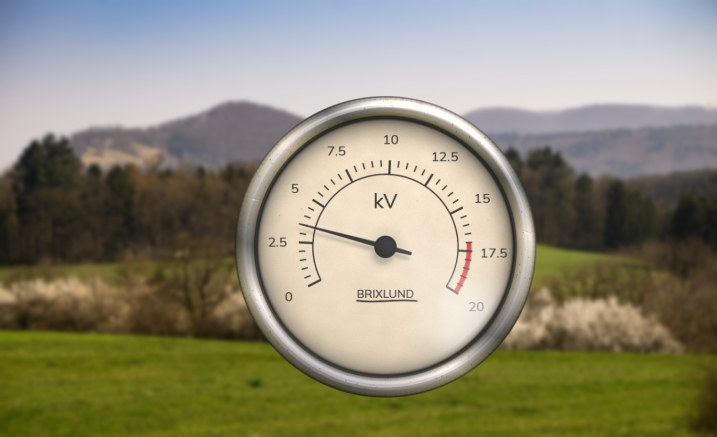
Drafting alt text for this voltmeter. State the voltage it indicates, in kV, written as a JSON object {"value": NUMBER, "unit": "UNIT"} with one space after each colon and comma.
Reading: {"value": 3.5, "unit": "kV"}
